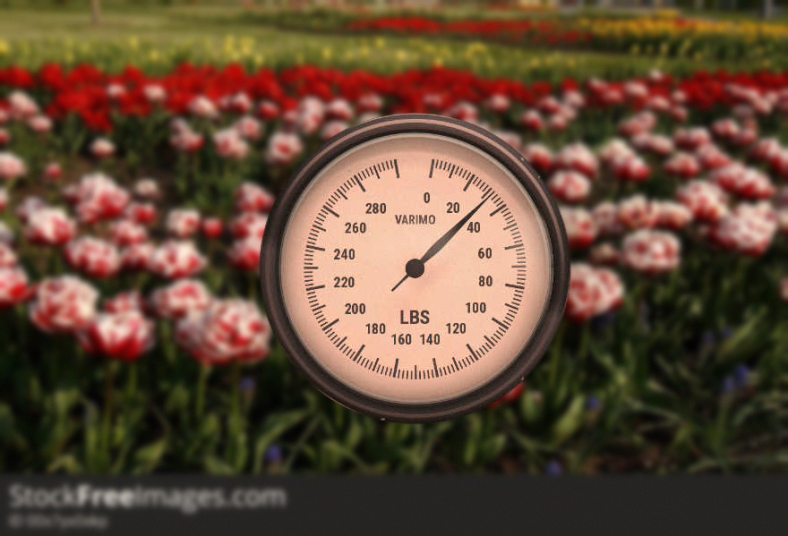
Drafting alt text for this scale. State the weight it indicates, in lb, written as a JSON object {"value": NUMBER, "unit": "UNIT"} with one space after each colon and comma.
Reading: {"value": 32, "unit": "lb"}
